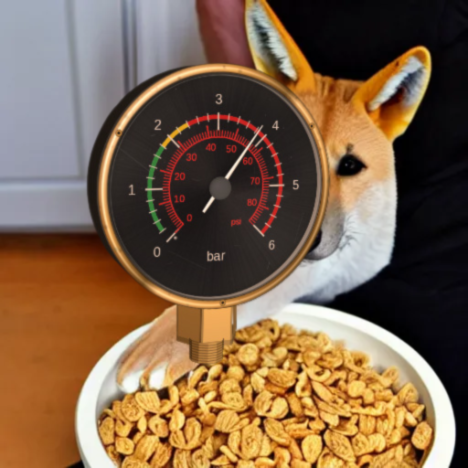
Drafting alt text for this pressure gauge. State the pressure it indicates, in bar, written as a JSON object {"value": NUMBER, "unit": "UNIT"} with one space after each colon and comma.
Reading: {"value": 3.8, "unit": "bar"}
